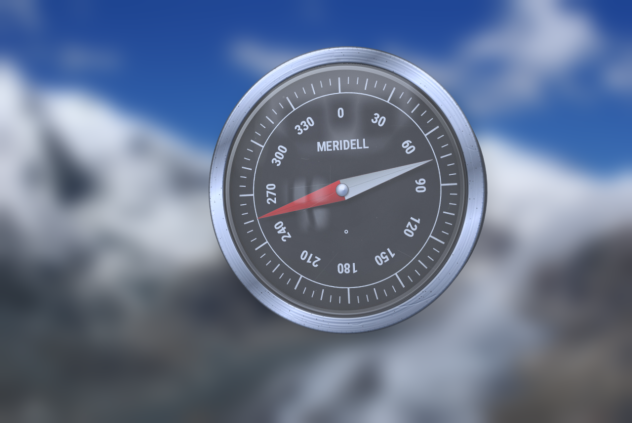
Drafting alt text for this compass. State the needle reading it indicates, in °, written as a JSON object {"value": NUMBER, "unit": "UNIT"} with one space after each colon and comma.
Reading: {"value": 255, "unit": "°"}
